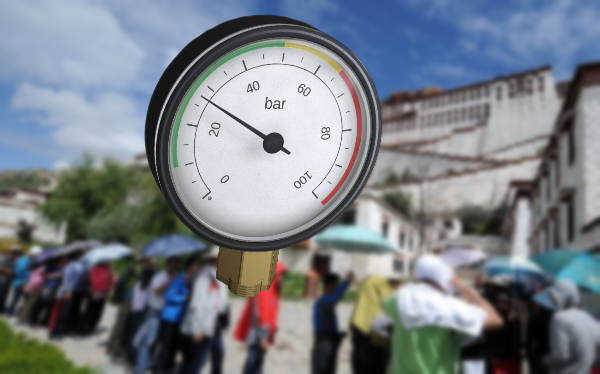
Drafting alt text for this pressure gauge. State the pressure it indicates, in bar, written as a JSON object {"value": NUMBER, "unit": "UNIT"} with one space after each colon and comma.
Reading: {"value": 27.5, "unit": "bar"}
